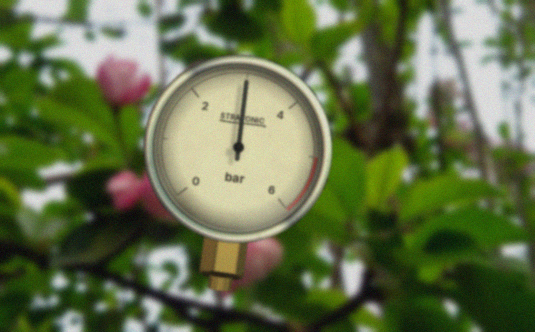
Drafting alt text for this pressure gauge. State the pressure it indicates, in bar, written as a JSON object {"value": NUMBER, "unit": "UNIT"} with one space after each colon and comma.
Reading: {"value": 3, "unit": "bar"}
